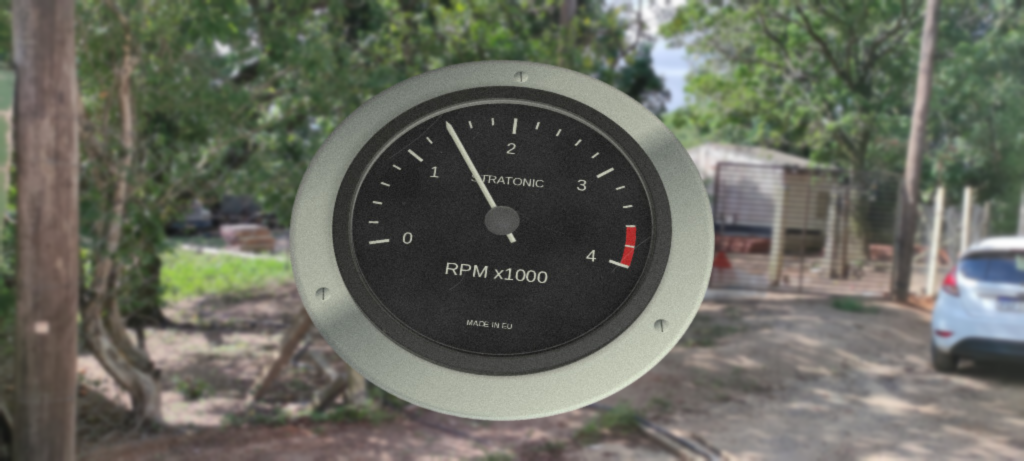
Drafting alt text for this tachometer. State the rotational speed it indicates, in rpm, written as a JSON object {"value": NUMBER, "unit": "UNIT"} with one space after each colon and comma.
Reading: {"value": 1400, "unit": "rpm"}
